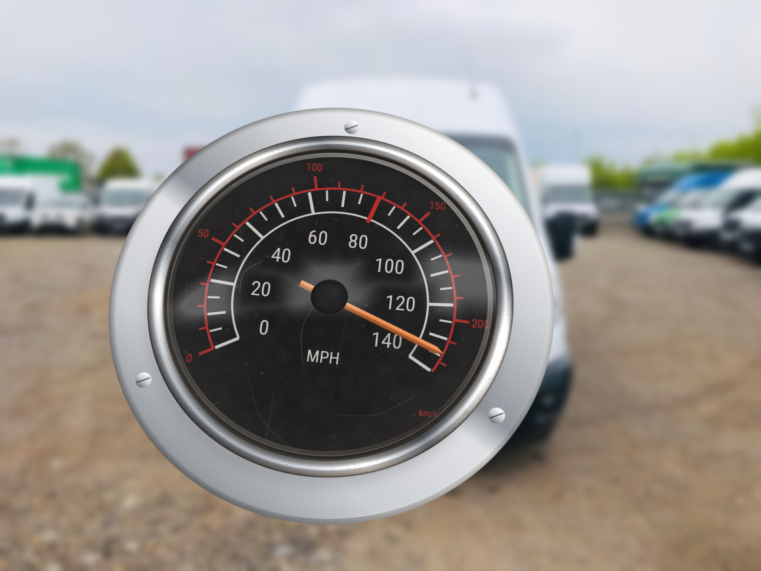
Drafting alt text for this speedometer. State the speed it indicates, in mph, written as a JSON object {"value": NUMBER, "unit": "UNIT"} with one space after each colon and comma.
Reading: {"value": 135, "unit": "mph"}
